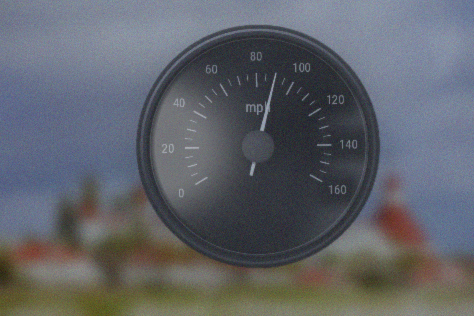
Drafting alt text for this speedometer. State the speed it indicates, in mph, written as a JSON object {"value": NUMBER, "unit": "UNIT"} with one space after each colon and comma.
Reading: {"value": 90, "unit": "mph"}
